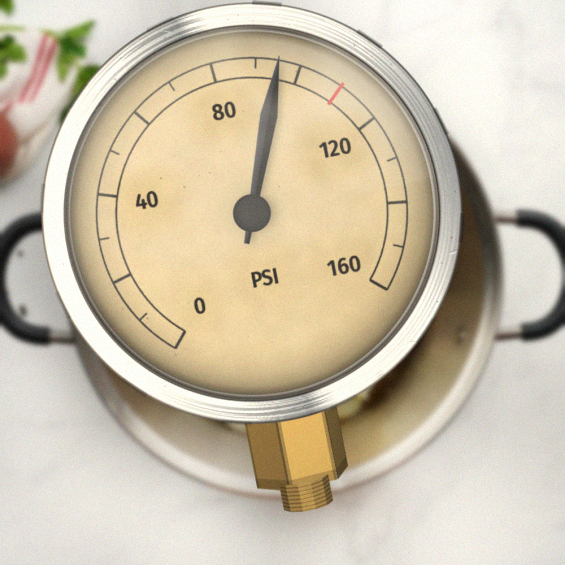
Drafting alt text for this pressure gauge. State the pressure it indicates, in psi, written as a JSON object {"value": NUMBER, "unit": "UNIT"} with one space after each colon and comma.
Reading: {"value": 95, "unit": "psi"}
